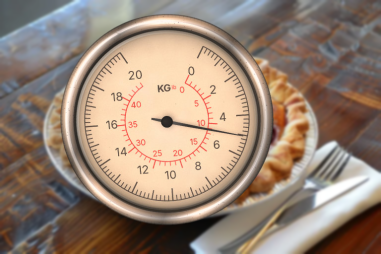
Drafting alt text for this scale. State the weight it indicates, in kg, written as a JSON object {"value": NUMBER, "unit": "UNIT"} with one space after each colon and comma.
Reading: {"value": 5, "unit": "kg"}
